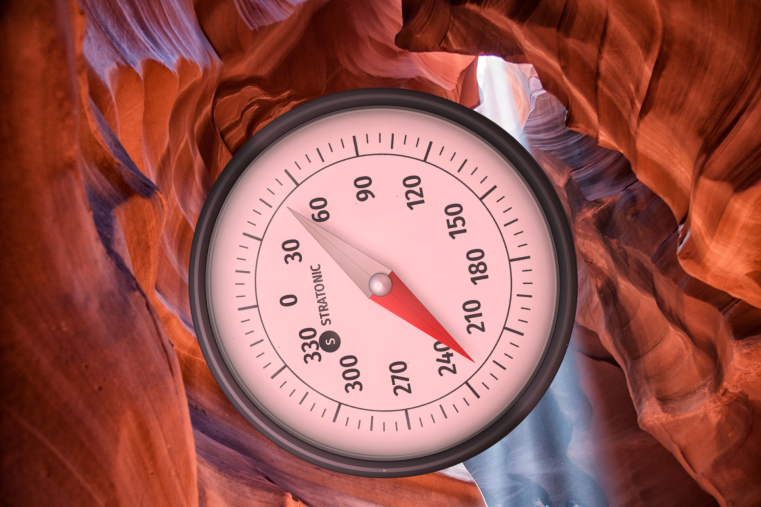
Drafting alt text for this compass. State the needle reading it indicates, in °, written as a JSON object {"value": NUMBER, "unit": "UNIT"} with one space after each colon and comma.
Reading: {"value": 230, "unit": "°"}
